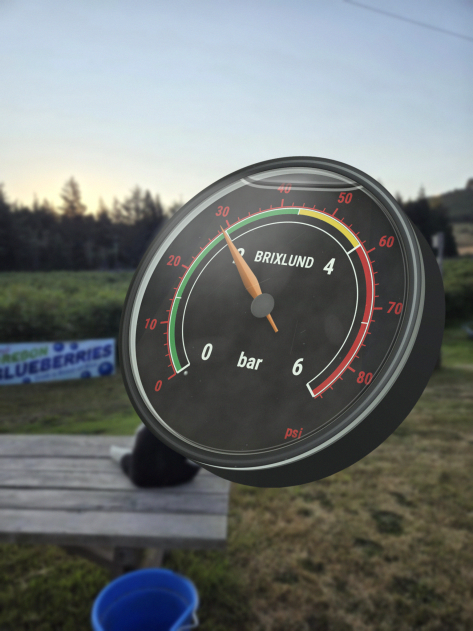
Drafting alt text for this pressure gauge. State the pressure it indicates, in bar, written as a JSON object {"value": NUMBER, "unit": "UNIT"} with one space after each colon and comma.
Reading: {"value": 2, "unit": "bar"}
